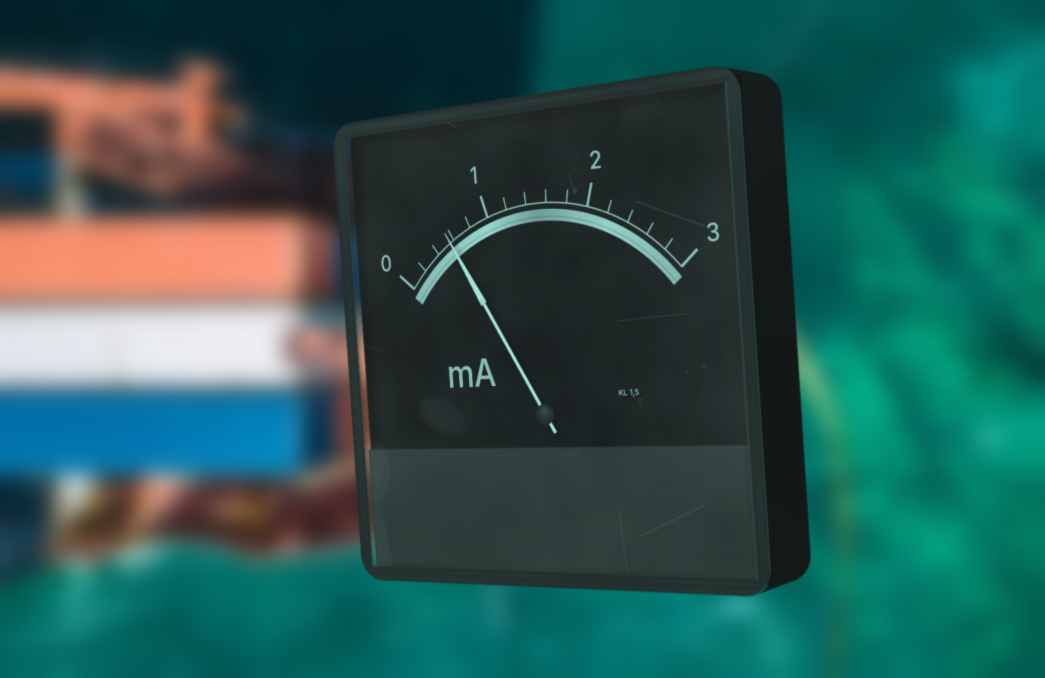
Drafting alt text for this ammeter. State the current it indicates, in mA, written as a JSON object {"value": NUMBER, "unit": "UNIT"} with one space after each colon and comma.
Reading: {"value": 0.6, "unit": "mA"}
